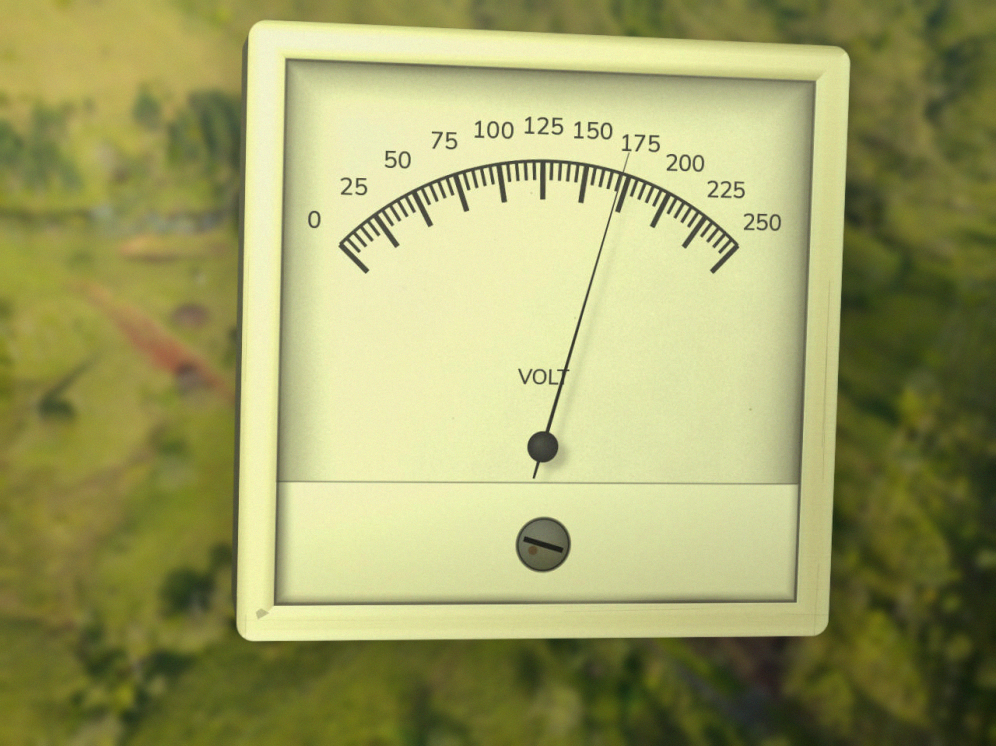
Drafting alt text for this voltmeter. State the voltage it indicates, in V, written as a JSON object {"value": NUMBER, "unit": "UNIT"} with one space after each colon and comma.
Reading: {"value": 170, "unit": "V"}
